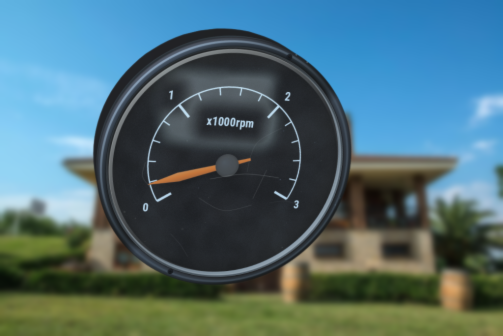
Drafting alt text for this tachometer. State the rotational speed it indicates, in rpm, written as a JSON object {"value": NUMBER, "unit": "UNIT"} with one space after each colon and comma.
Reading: {"value": 200, "unit": "rpm"}
